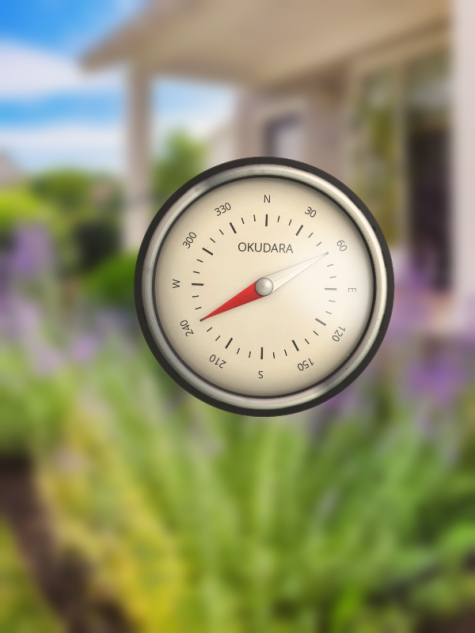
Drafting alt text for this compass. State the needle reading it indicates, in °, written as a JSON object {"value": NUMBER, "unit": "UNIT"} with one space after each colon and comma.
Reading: {"value": 240, "unit": "°"}
